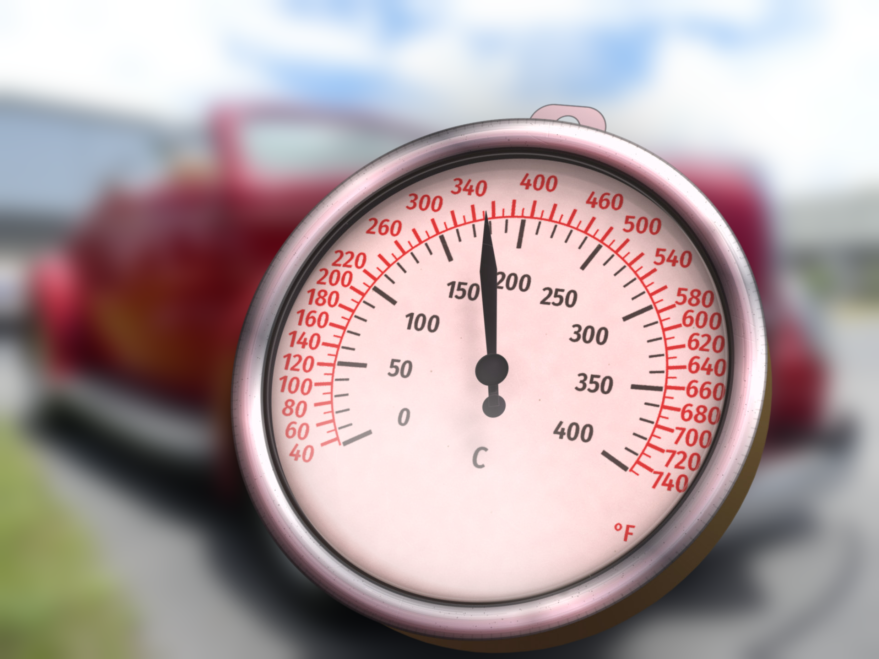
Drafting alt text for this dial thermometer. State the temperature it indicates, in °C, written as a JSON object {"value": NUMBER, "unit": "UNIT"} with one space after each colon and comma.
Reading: {"value": 180, "unit": "°C"}
